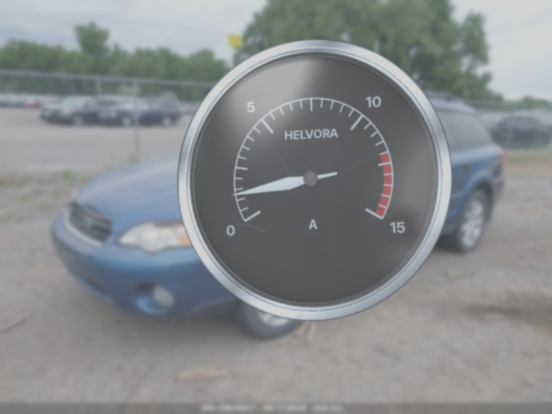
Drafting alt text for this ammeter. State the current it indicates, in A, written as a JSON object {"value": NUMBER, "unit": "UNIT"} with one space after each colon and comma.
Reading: {"value": 1.25, "unit": "A"}
